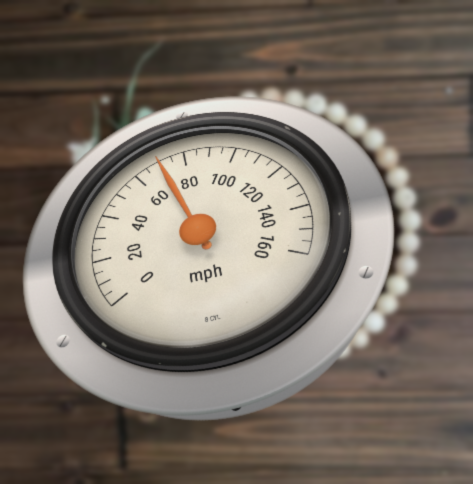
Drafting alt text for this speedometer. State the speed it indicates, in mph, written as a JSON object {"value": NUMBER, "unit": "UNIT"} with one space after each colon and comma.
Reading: {"value": 70, "unit": "mph"}
